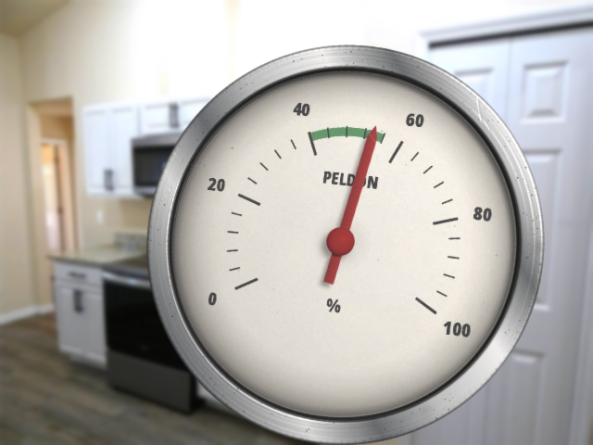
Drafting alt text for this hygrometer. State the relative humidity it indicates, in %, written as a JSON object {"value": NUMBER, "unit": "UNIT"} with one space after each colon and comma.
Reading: {"value": 54, "unit": "%"}
